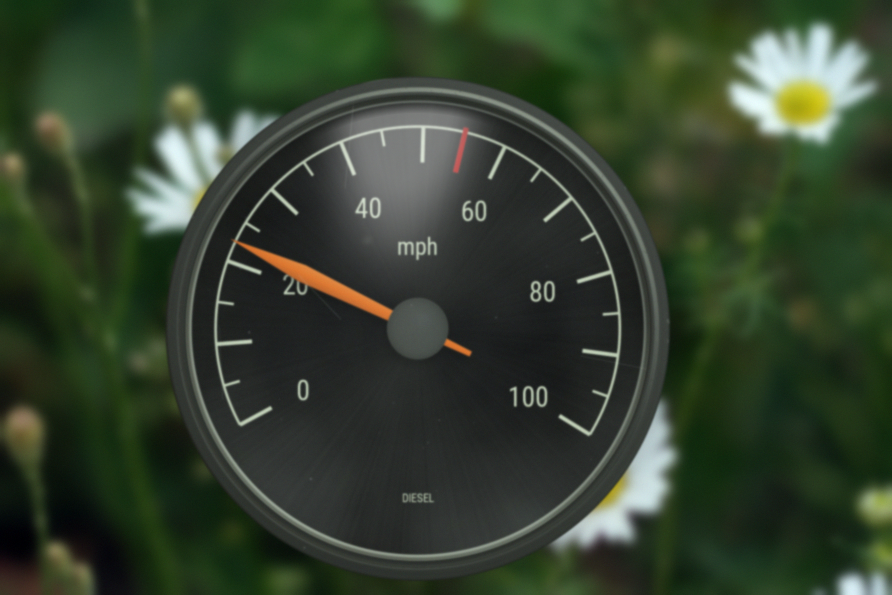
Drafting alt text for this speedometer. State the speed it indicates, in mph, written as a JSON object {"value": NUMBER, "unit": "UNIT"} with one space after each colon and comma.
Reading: {"value": 22.5, "unit": "mph"}
